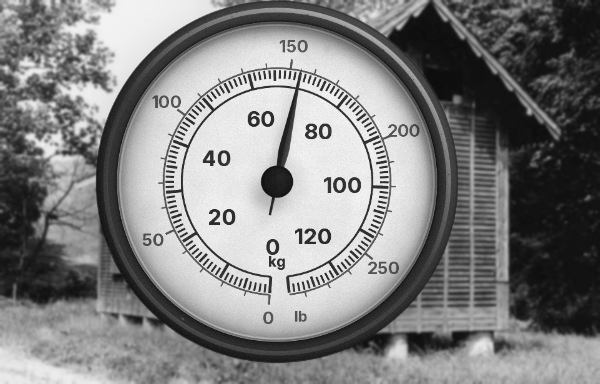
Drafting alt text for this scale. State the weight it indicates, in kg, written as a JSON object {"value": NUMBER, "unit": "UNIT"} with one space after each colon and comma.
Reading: {"value": 70, "unit": "kg"}
